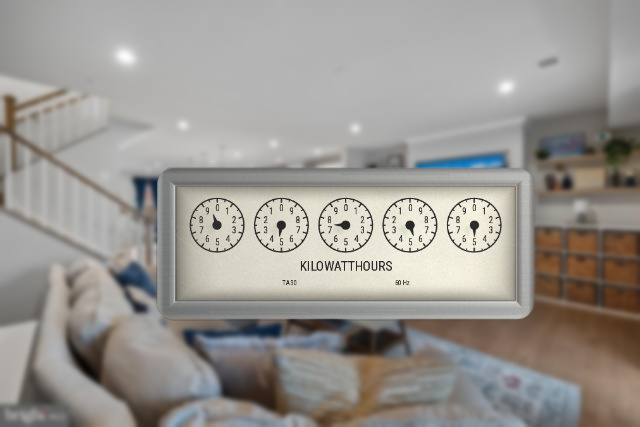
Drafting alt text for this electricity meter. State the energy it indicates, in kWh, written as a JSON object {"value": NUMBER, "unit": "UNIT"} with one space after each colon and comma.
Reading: {"value": 94755, "unit": "kWh"}
